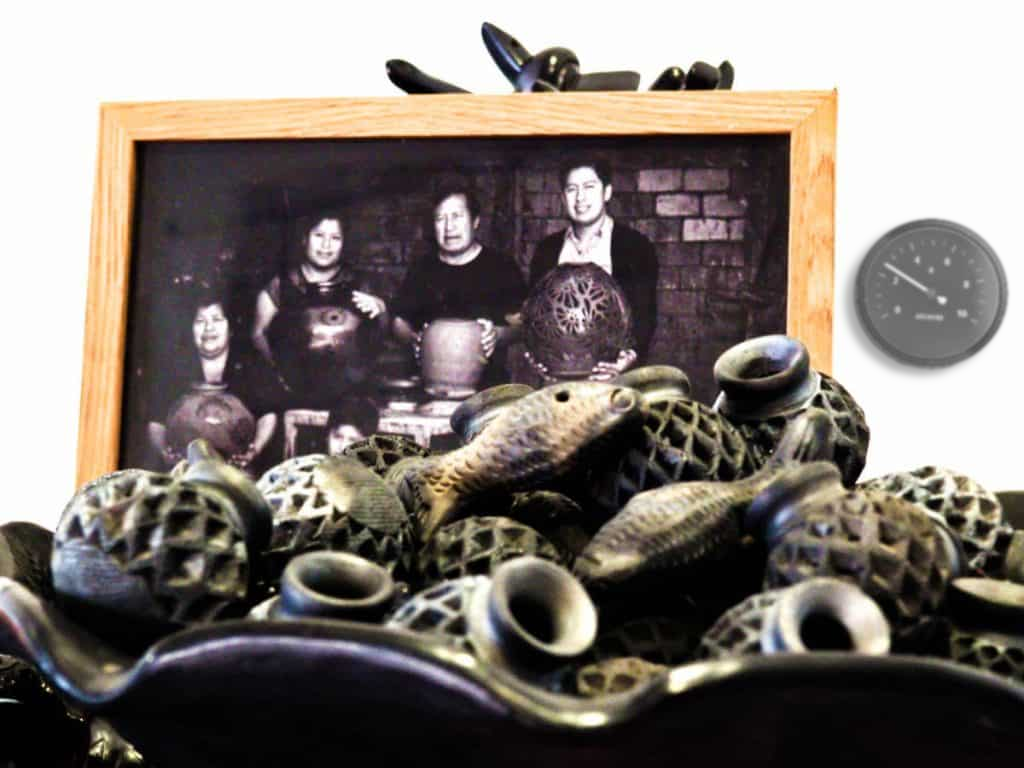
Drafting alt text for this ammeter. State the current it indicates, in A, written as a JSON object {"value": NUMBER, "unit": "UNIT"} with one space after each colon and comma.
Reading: {"value": 2.5, "unit": "A"}
